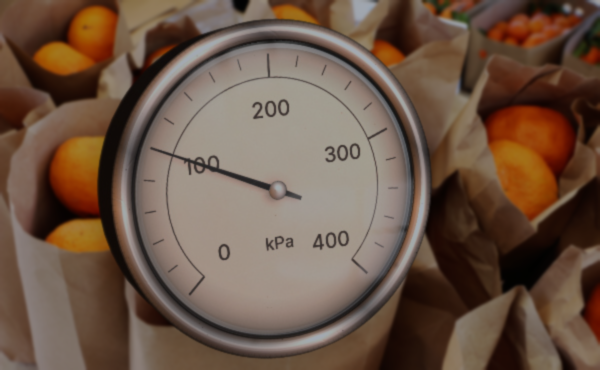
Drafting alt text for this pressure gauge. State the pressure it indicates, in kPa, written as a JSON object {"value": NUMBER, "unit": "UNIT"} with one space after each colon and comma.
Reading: {"value": 100, "unit": "kPa"}
